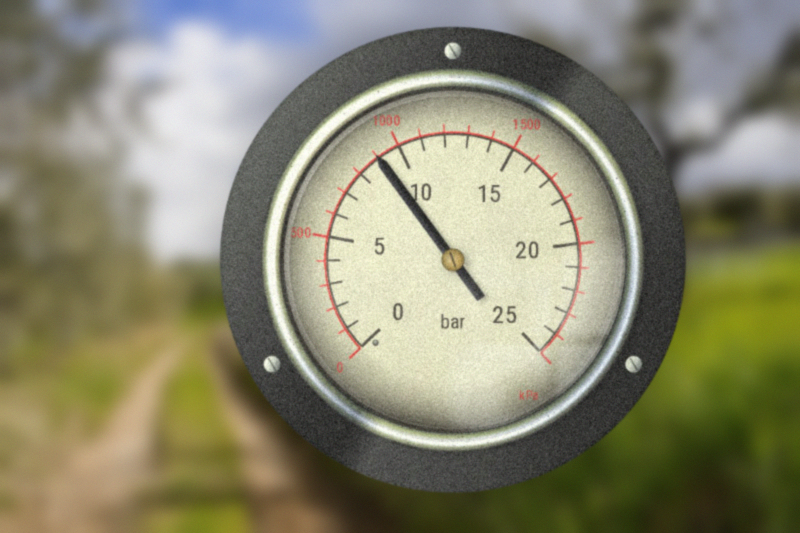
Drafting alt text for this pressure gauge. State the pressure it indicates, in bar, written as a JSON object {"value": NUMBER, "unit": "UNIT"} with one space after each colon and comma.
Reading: {"value": 9, "unit": "bar"}
